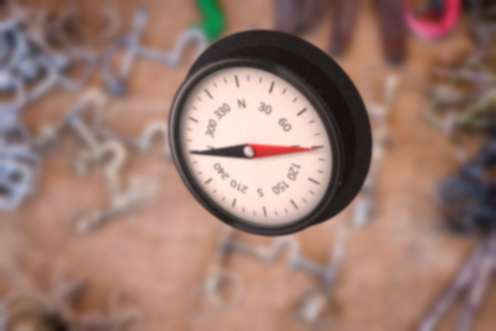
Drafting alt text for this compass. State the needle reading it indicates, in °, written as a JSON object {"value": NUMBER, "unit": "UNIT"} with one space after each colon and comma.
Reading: {"value": 90, "unit": "°"}
